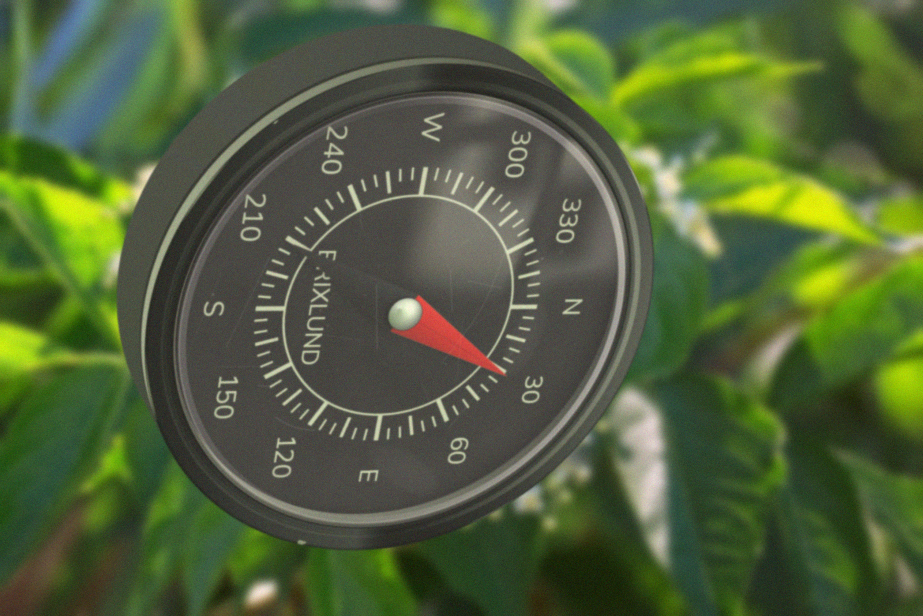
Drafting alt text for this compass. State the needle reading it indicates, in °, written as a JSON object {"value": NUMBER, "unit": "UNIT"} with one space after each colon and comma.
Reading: {"value": 30, "unit": "°"}
